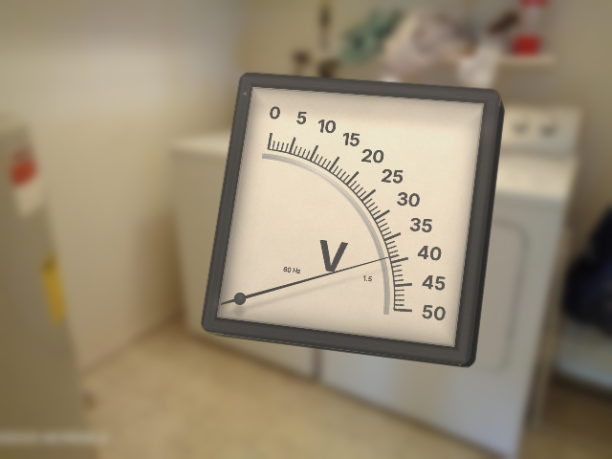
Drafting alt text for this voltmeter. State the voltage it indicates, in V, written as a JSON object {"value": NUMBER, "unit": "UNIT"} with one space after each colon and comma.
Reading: {"value": 39, "unit": "V"}
